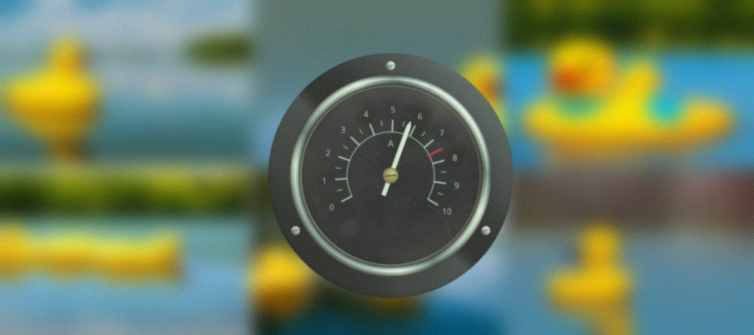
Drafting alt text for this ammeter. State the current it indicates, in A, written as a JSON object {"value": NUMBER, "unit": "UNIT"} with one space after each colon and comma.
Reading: {"value": 5.75, "unit": "A"}
